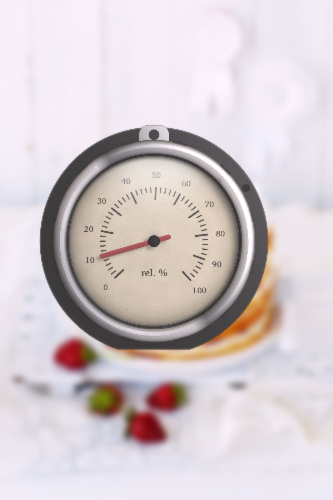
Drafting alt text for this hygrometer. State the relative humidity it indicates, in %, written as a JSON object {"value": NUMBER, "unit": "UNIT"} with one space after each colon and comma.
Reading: {"value": 10, "unit": "%"}
